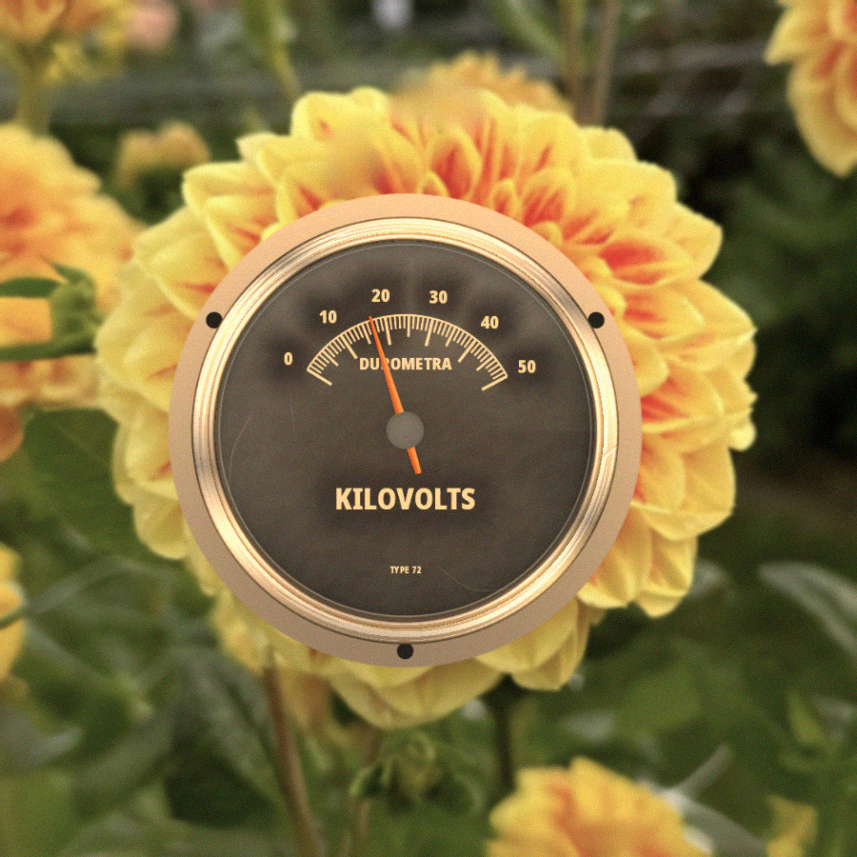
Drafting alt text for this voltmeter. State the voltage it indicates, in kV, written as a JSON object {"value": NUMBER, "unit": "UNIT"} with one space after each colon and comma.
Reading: {"value": 17, "unit": "kV"}
